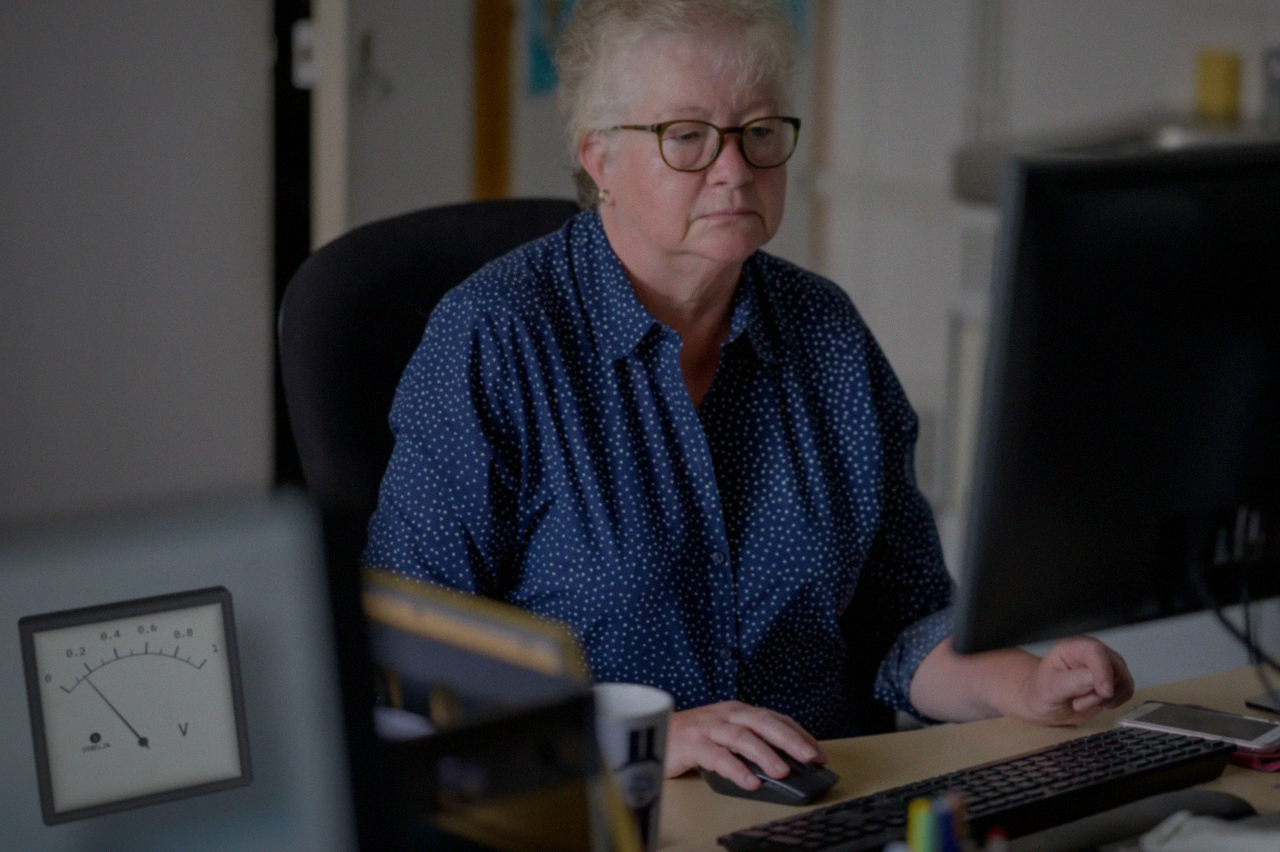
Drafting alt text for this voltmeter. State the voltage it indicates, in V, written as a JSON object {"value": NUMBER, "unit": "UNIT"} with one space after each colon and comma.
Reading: {"value": 0.15, "unit": "V"}
